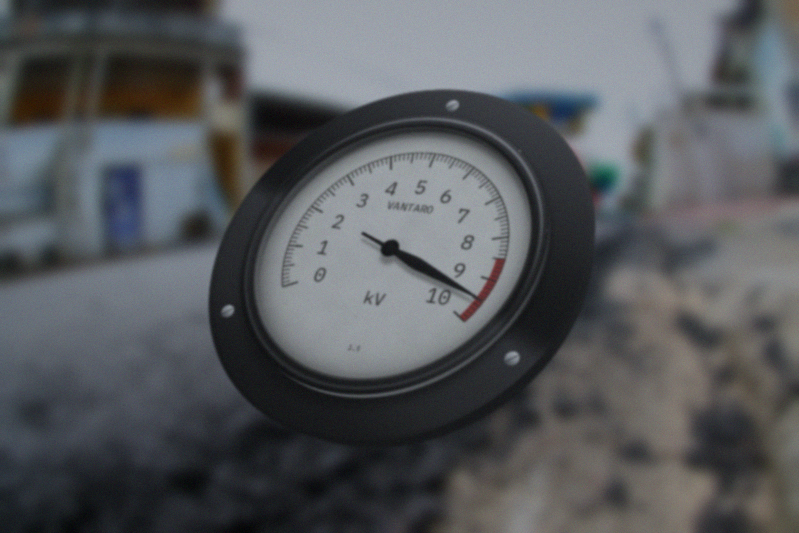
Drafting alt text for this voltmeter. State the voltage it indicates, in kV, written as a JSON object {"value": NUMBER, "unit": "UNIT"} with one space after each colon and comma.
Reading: {"value": 9.5, "unit": "kV"}
